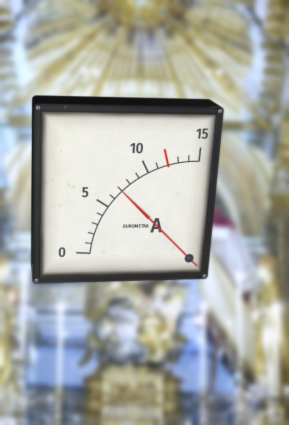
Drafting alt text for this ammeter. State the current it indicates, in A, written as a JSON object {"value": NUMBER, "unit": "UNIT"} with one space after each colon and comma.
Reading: {"value": 7, "unit": "A"}
